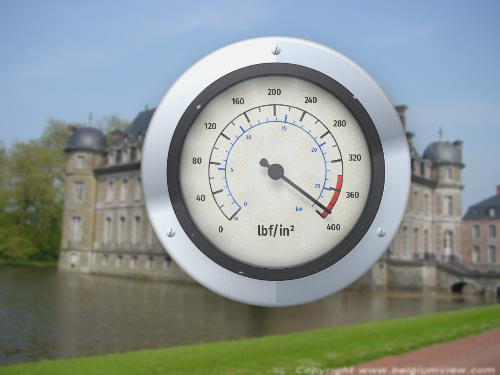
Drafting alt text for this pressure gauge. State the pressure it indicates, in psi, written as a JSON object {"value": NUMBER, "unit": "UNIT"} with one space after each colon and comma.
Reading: {"value": 390, "unit": "psi"}
